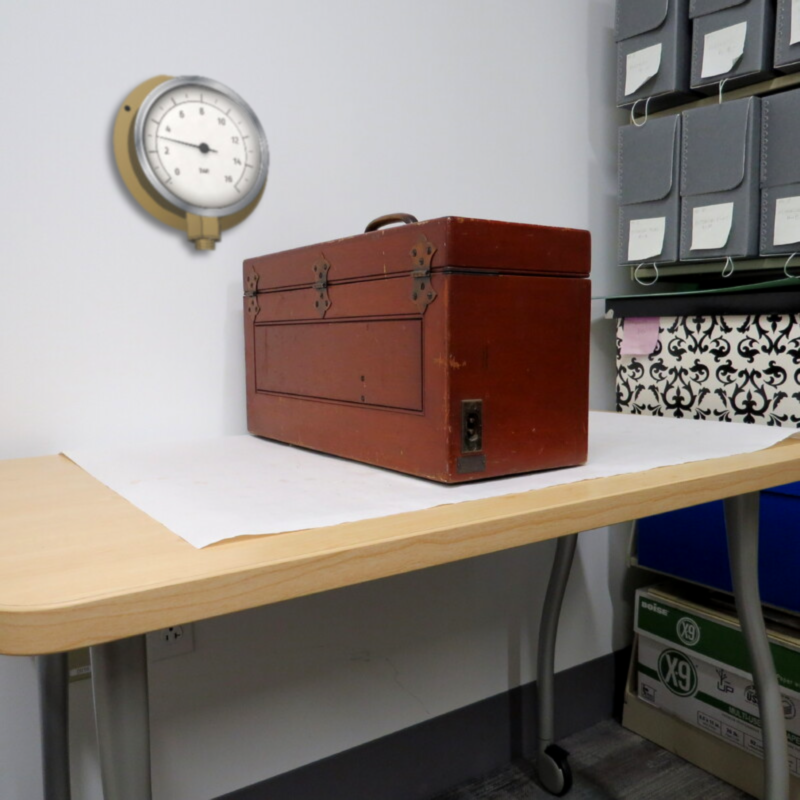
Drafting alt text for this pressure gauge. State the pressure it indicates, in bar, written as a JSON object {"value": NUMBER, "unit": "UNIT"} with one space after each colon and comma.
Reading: {"value": 3, "unit": "bar"}
